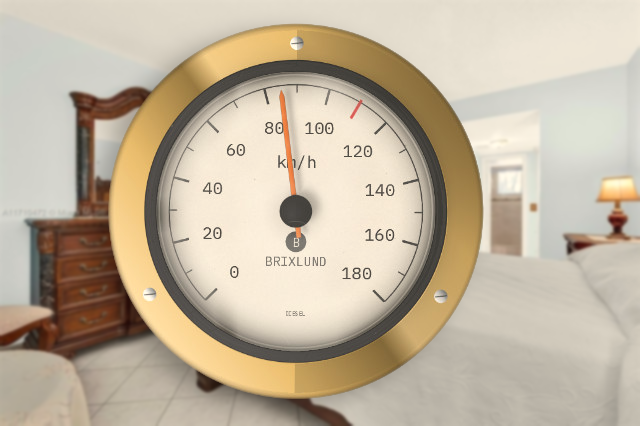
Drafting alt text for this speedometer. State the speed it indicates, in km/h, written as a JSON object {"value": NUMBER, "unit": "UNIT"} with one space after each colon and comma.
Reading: {"value": 85, "unit": "km/h"}
